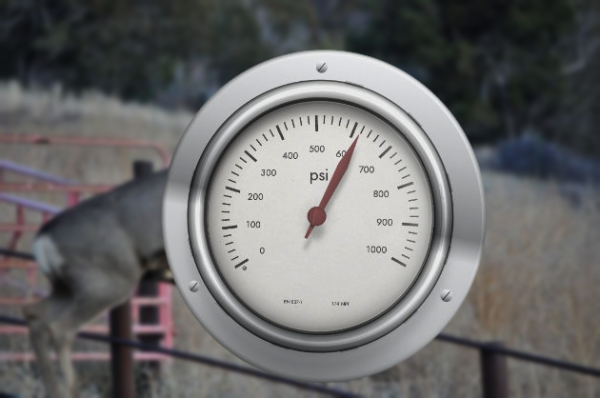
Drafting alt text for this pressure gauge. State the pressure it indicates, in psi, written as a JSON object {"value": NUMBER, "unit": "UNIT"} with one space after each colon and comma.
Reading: {"value": 620, "unit": "psi"}
